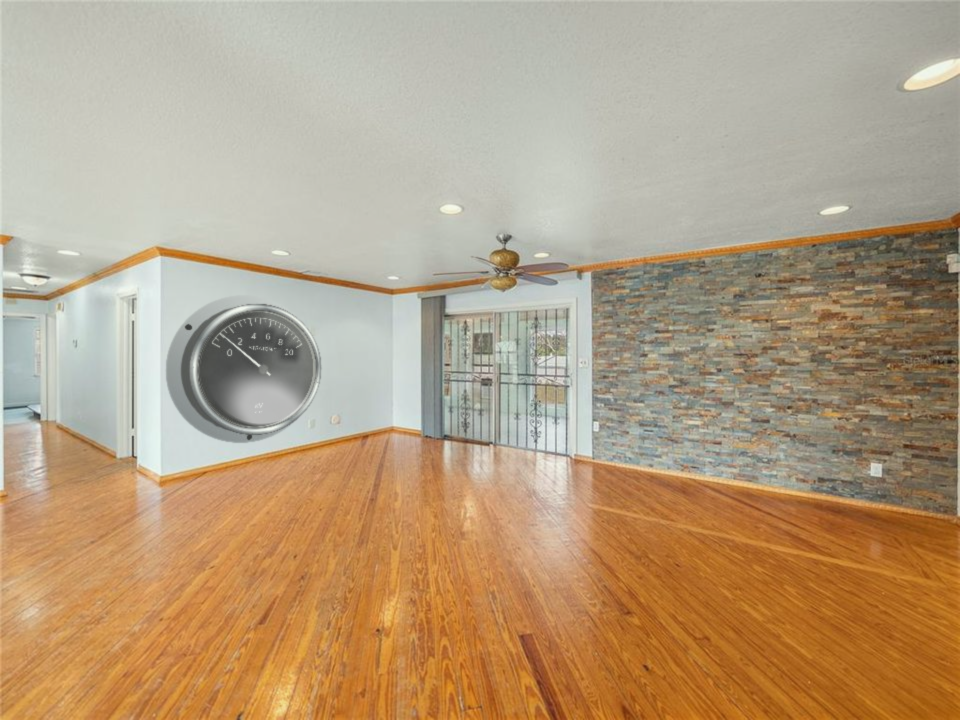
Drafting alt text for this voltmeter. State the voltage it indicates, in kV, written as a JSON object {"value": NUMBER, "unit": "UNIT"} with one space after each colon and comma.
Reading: {"value": 1, "unit": "kV"}
